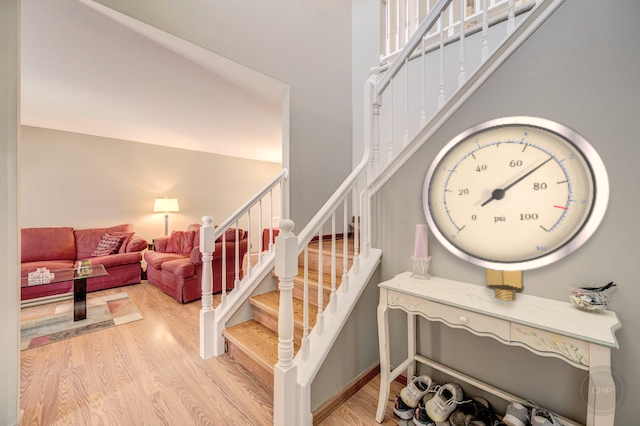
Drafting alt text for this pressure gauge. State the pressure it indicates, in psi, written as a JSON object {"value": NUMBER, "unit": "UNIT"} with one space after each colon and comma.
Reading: {"value": 70, "unit": "psi"}
